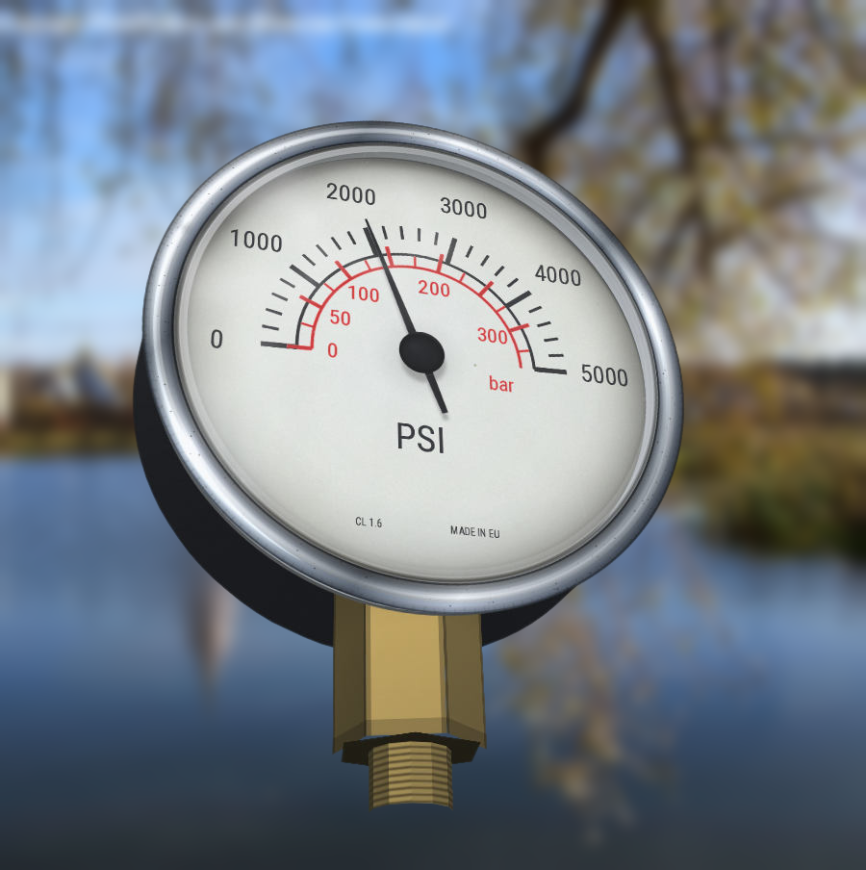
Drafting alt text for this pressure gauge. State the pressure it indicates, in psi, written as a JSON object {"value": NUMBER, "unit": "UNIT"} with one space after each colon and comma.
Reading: {"value": 2000, "unit": "psi"}
